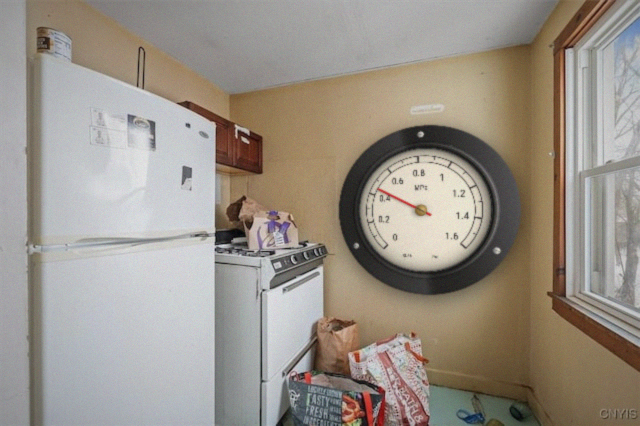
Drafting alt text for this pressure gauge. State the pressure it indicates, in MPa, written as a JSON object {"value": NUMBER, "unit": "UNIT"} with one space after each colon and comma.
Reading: {"value": 0.45, "unit": "MPa"}
